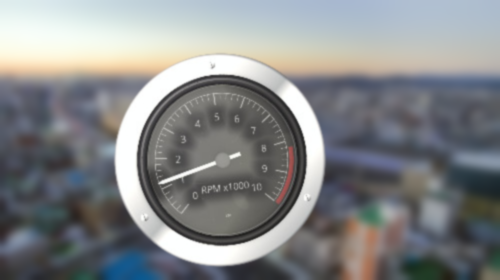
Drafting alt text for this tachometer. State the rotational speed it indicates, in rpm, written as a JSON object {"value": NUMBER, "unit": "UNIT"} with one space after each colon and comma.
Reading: {"value": 1200, "unit": "rpm"}
